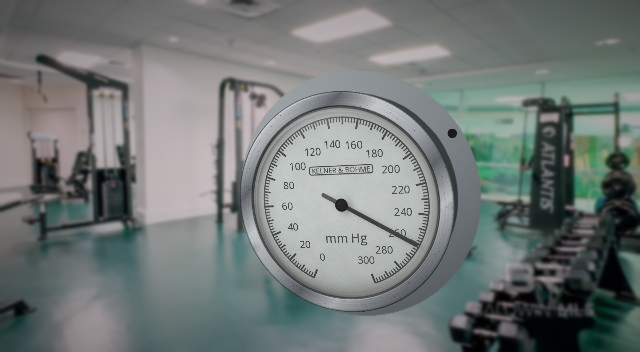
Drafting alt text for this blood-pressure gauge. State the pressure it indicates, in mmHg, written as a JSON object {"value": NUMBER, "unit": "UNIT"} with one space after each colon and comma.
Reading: {"value": 260, "unit": "mmHg"}
